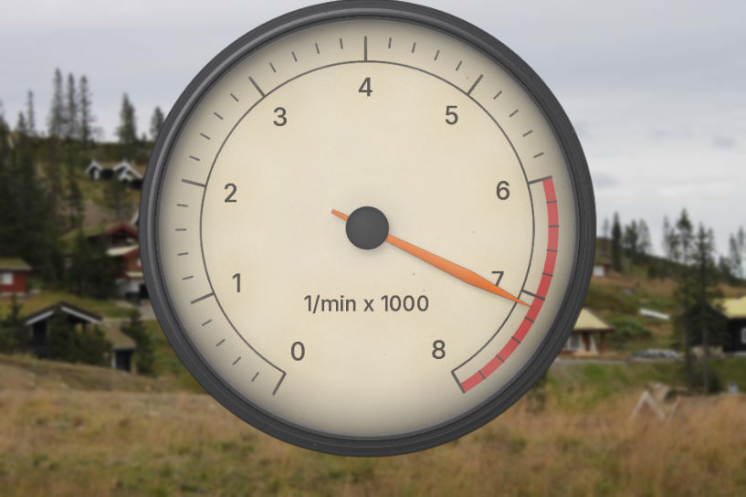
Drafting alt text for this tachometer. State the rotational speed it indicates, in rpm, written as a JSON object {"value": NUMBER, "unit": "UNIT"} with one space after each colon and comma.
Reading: {"value": 7100, "unit": "rpm"}
